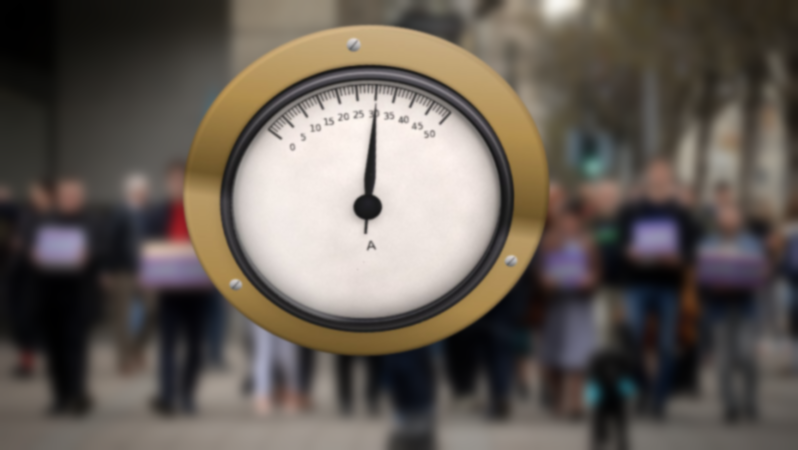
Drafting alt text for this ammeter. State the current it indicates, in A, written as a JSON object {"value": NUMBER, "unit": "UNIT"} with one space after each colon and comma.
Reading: {"value": 30, "unit": "A"}
